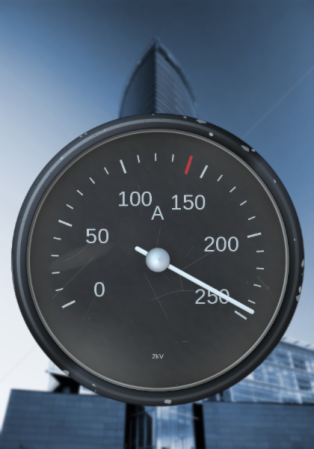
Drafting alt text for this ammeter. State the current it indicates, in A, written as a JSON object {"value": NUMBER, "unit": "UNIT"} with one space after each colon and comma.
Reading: {"value": 245, "unit": "A"}
